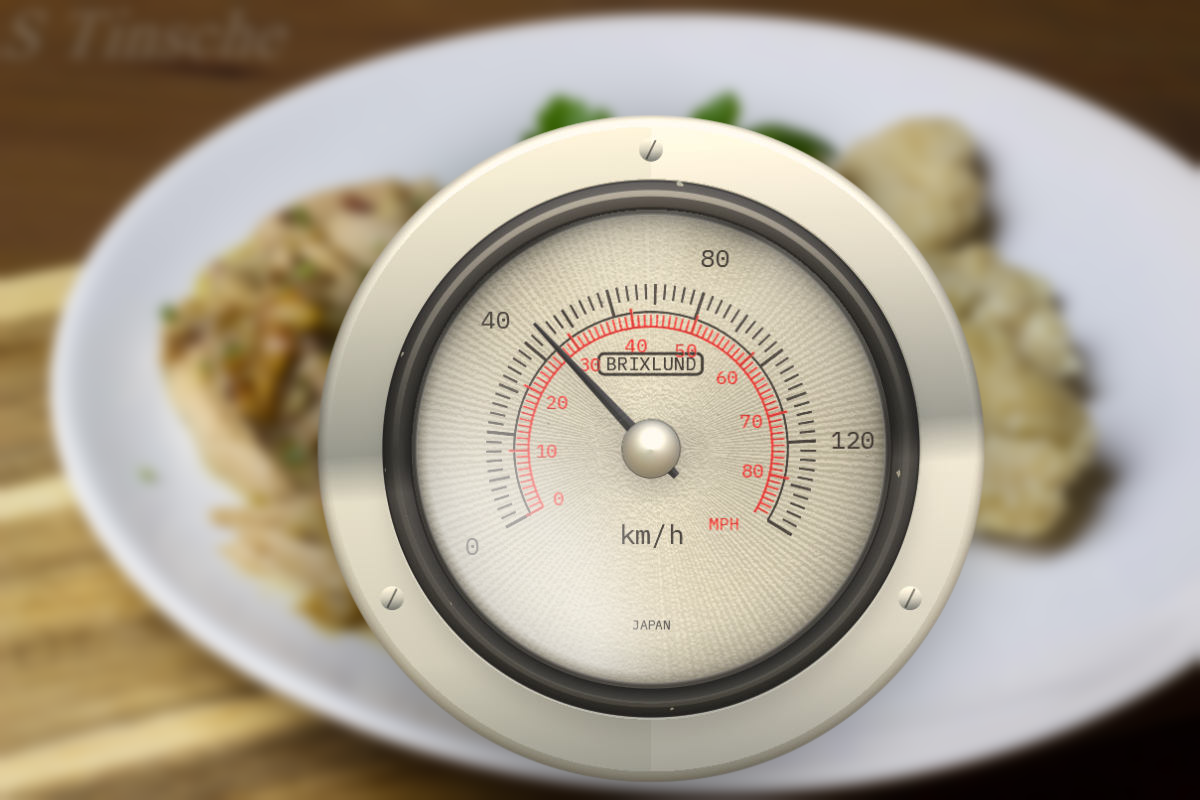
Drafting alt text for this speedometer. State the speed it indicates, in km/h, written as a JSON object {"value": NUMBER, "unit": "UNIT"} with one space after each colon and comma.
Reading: {"value": 44, "unit": "km/h"}
